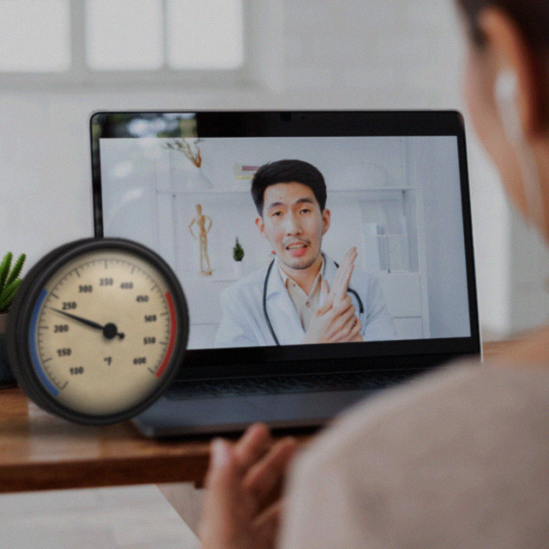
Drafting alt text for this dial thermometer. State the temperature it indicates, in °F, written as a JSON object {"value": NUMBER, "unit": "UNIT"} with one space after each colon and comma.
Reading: {"value": 230, "unit": "°F"}
